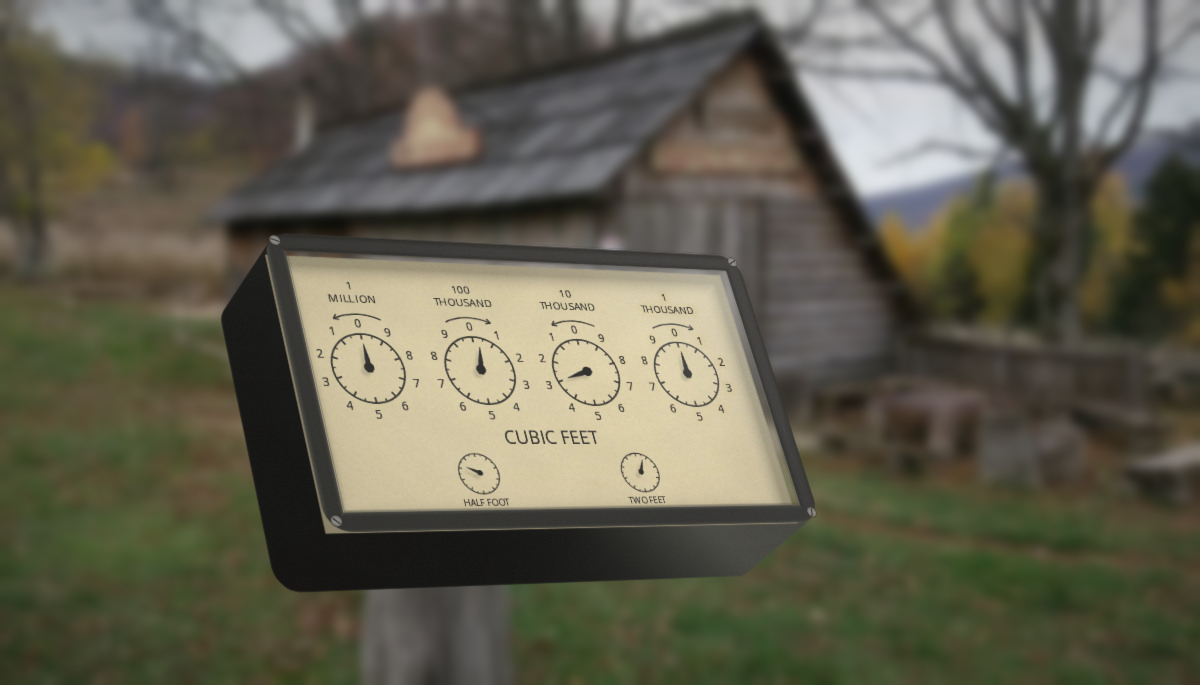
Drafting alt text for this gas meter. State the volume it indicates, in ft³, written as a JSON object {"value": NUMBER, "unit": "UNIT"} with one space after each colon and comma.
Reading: {"value": 3000, "unit": "ft³"}
